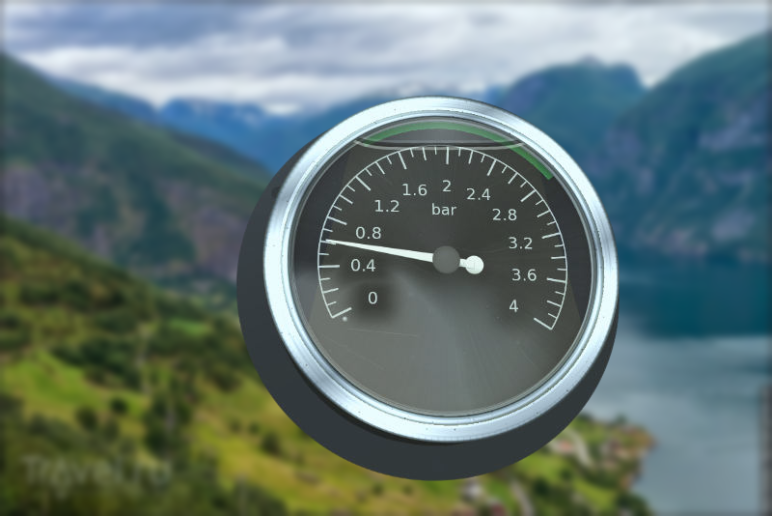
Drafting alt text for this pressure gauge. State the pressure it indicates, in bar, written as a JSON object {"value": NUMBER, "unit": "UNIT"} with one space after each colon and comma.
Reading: {"value": 0.6, "unit": "bar"}
